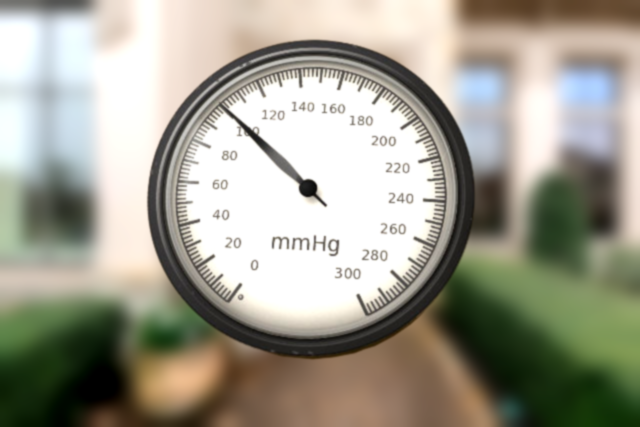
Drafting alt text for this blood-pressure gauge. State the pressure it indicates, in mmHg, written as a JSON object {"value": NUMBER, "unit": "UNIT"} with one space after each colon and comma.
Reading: {"value": 100, "unit": "mmHg"}
